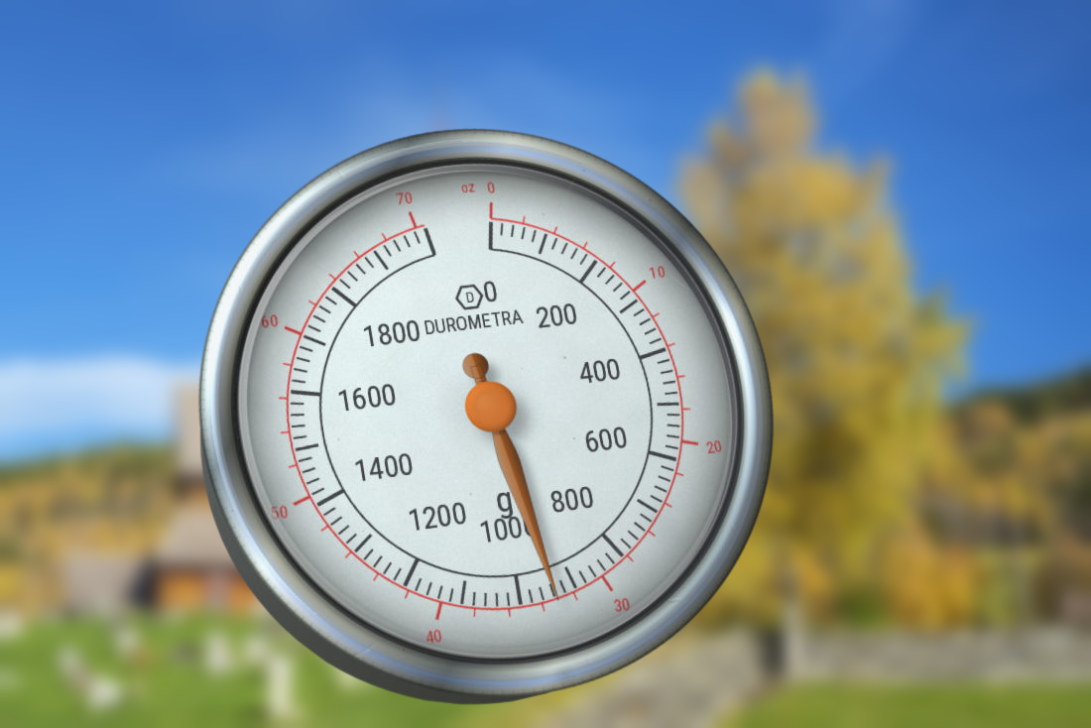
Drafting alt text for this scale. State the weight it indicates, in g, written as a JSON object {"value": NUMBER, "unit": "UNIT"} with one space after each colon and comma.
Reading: {"value": 940, "unit": "g"}
